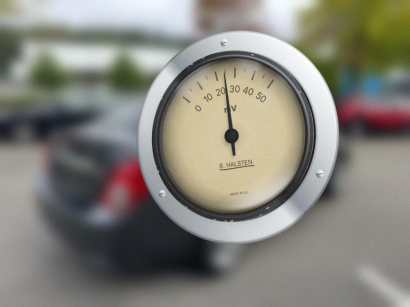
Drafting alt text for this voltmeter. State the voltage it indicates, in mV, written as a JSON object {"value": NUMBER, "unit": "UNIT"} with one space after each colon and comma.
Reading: {"value": 25, "unit": "mV"}
